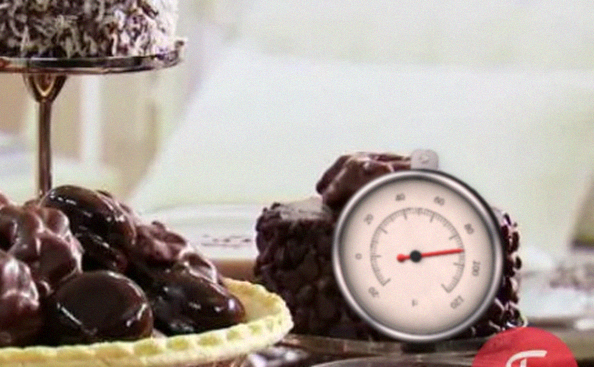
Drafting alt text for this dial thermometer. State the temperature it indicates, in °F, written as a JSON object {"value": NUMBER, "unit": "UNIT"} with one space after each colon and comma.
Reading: {"value": 90, "unit": "°F"}
